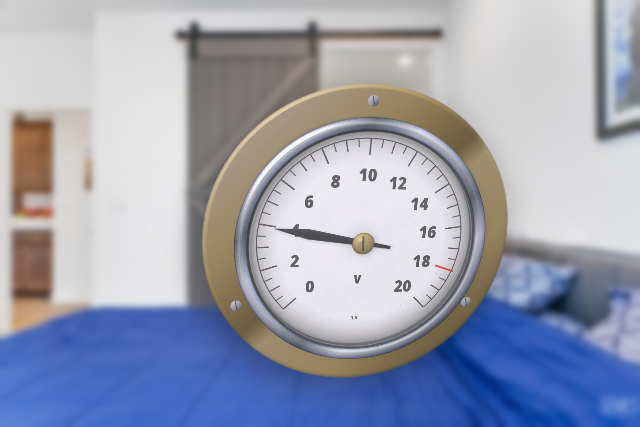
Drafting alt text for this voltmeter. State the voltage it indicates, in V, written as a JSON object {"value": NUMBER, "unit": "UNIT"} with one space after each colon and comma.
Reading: {"value": 4, "unit": "V"}
